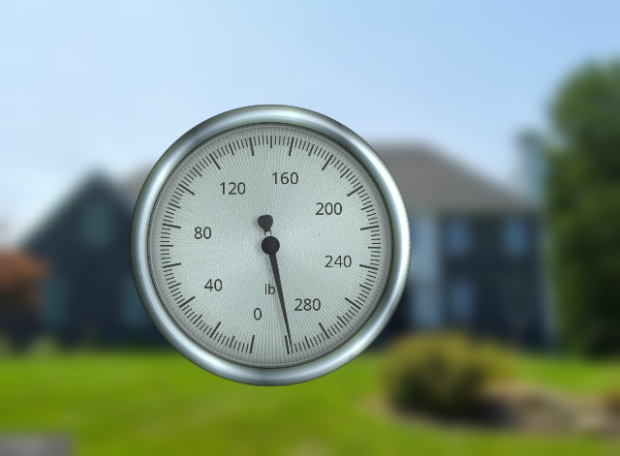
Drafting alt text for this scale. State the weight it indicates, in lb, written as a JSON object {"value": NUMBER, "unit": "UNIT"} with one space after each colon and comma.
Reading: {"value": 298, "unit": "lb"}
